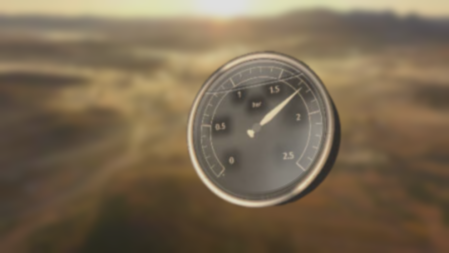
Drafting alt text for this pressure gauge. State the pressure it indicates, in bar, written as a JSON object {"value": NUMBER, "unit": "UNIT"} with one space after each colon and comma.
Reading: {"value": 1.75, "unit": "bar"}
